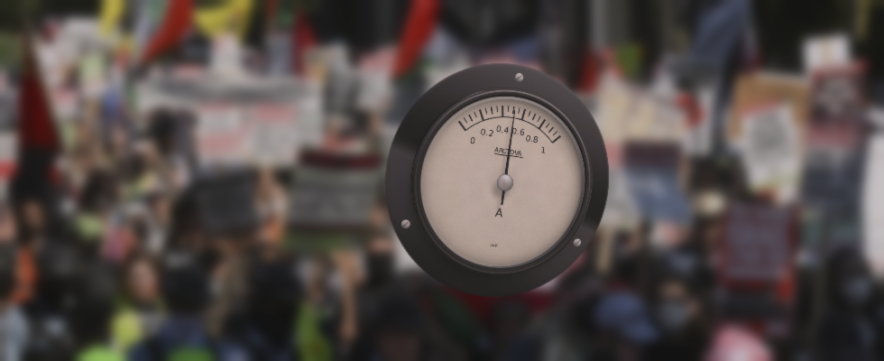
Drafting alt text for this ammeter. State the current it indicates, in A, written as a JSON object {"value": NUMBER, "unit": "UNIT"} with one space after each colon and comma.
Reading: {"value": 0.5, "unit": "A"}
